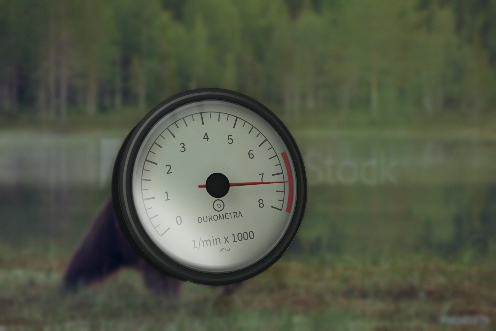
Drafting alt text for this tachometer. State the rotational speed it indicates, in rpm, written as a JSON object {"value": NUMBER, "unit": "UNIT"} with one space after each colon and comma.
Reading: {"value": 7250, "unit": "rpm"}
